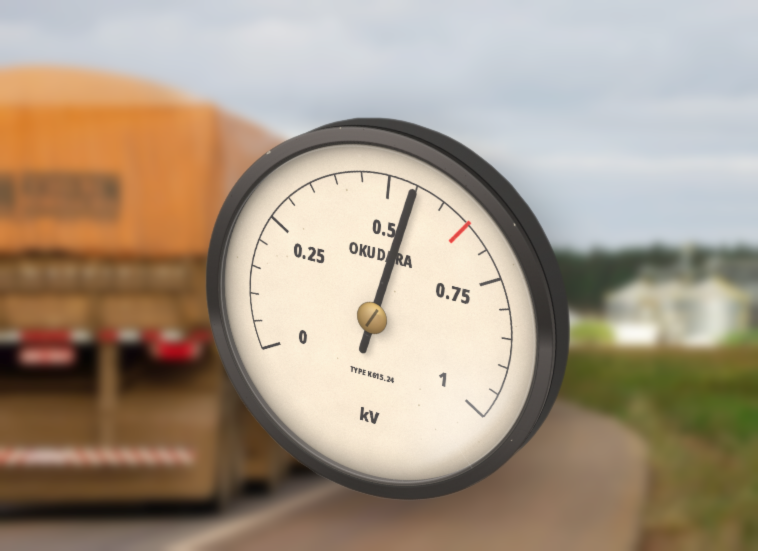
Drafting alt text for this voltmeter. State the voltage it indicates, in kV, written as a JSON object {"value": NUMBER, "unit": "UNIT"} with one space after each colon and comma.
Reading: {"value": 0.55, "unit": "kV"}
